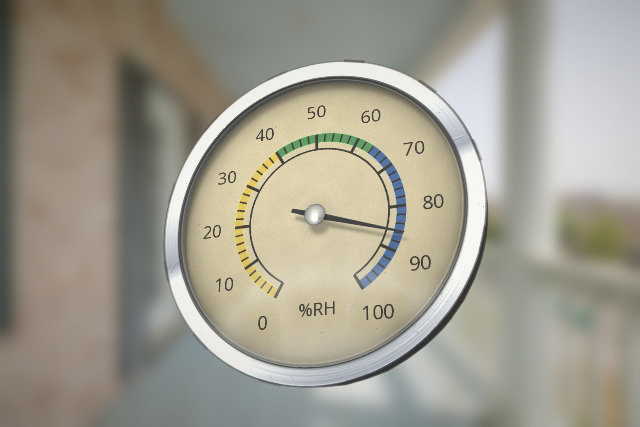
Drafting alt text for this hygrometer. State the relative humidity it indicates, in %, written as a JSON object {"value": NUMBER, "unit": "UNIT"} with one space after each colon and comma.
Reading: {"value": 86, "unit": "%"}
